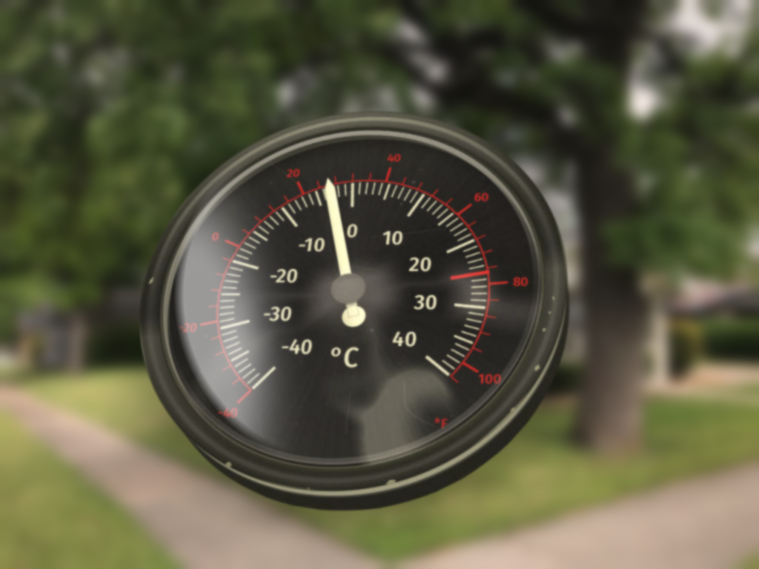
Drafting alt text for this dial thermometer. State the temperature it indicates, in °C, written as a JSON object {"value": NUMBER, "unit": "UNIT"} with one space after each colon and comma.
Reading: {"value": -3, "unit": "°C"}
